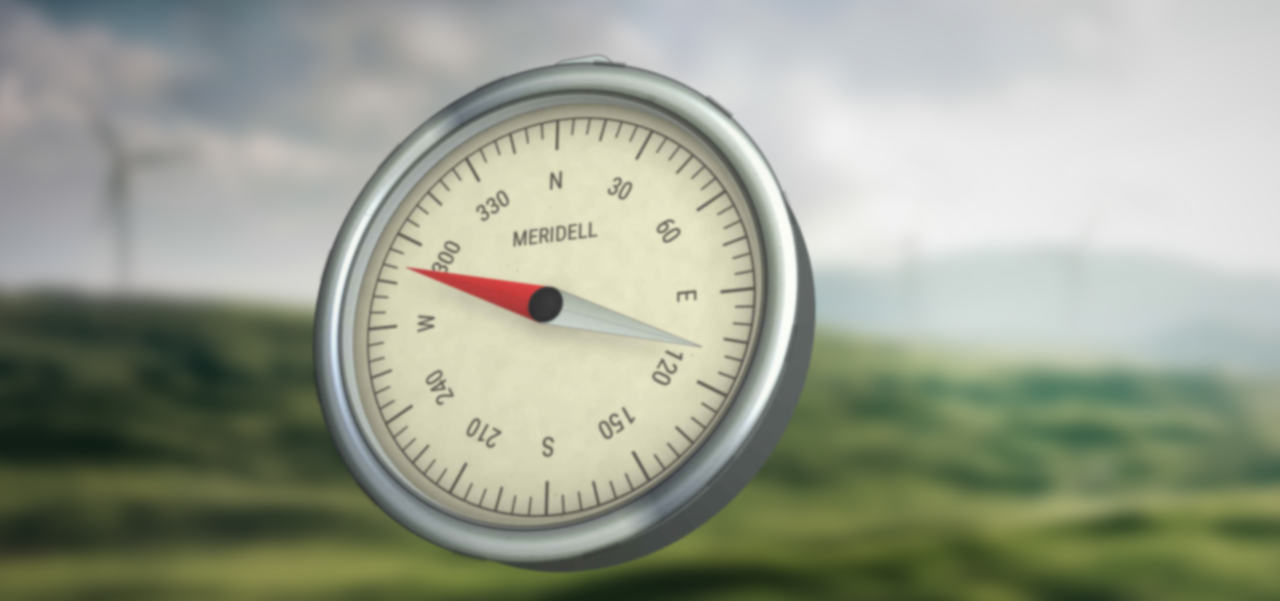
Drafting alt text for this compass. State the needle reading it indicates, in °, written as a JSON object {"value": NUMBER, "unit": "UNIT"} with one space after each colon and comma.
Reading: {"value": 290, "unit": "°"}
